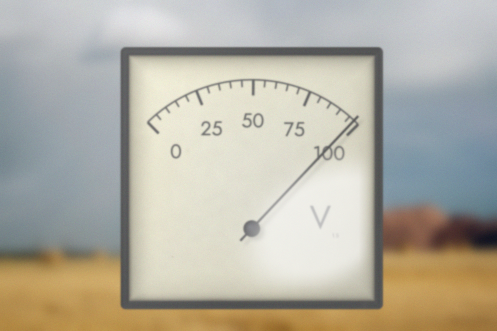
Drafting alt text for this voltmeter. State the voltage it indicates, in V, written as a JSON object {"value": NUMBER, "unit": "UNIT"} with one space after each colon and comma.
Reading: {"value": 97.5, "unit": "V"}
